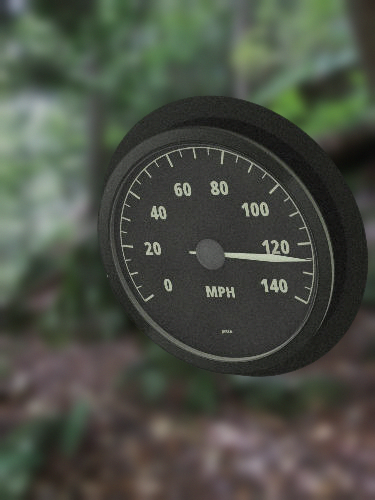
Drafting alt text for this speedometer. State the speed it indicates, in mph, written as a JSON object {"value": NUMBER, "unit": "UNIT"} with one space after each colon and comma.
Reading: {"value": 125, "unit": "mph"}
